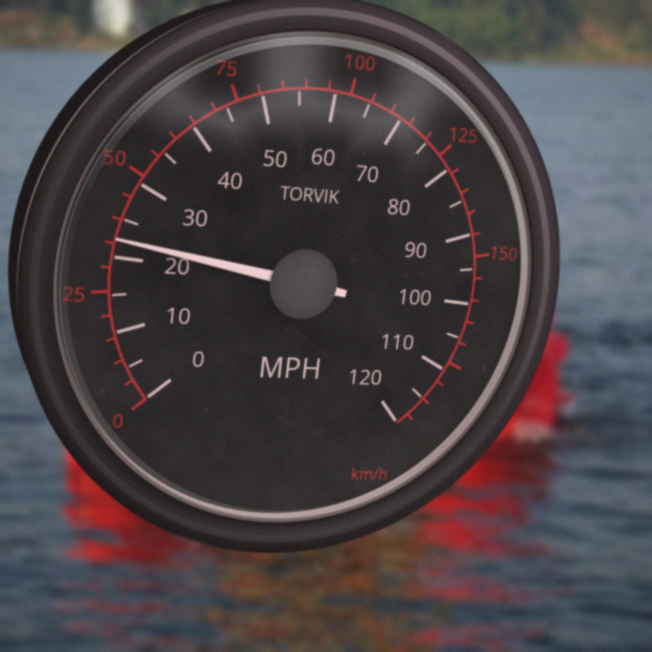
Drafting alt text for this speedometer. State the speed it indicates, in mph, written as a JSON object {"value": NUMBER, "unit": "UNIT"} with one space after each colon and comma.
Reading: {"value": 22.5, "unit": "mph"}
